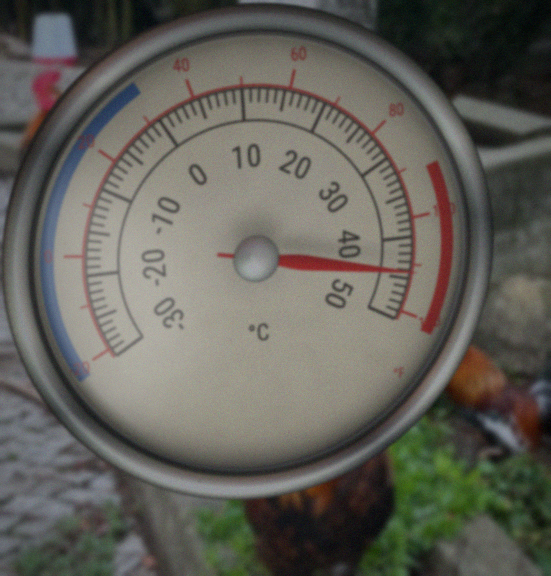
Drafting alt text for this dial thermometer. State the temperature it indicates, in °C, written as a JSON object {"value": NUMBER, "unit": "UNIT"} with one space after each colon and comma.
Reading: {"value": 44, "unit": "°C"}
